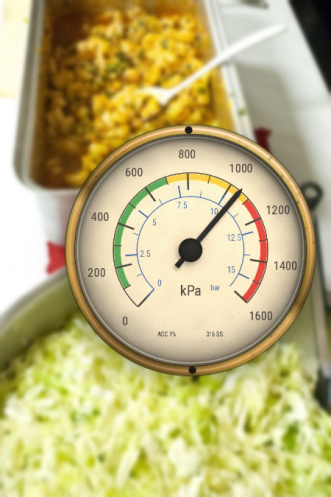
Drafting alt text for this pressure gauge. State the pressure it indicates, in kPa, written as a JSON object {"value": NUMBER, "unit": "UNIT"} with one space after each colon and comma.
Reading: {"value": 1050, "unit": "kPa"}
